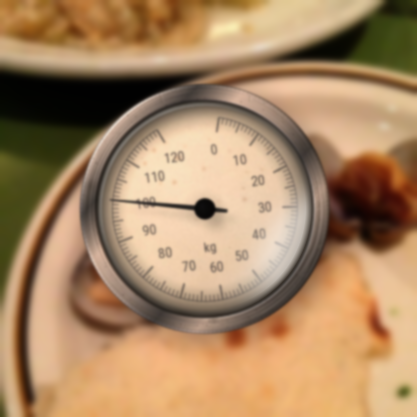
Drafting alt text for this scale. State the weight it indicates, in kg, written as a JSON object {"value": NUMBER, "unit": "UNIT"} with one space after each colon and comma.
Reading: {"value": 100, "unit": "kg"}
